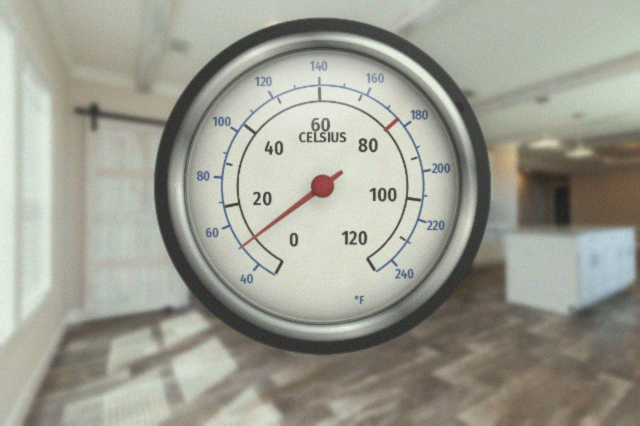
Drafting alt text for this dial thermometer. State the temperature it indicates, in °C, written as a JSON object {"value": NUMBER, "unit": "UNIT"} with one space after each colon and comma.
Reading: {"value": 10, "unit": "°C"}
